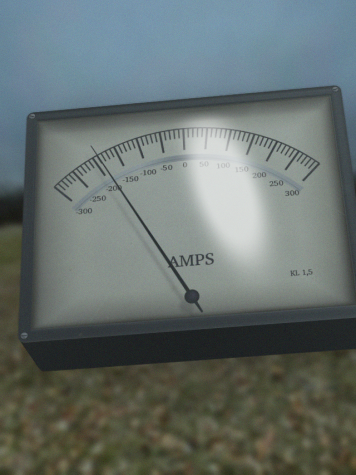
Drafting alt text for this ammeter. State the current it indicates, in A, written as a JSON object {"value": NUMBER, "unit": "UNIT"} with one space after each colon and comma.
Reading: {"value": -190, "unit": "A"}
